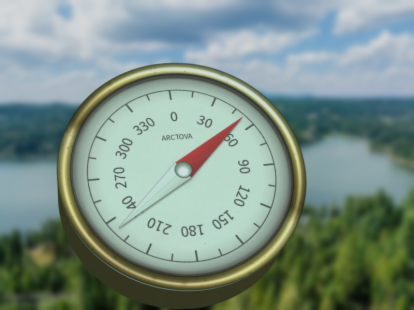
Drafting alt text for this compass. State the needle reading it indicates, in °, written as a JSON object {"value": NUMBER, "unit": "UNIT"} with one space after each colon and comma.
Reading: {"value": 52.5, "unit": "°"}
